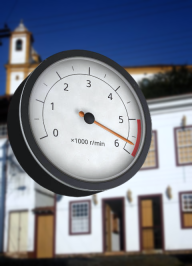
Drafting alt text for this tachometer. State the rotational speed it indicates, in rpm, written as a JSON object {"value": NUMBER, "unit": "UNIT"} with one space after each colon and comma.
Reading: {"value": 5750, "unit": "rpm"}
